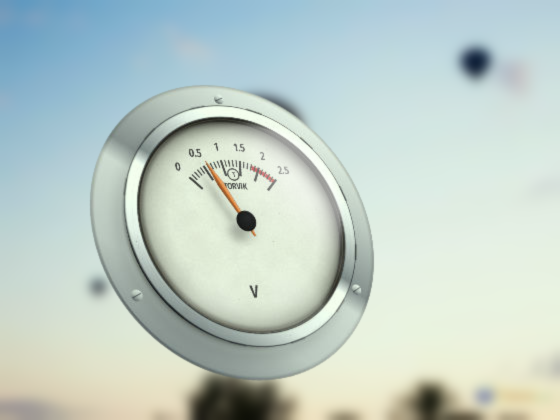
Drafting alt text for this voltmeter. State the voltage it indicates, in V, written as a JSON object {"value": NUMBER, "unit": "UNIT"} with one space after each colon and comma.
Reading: {"value": 0.5, "unit": "V"}
